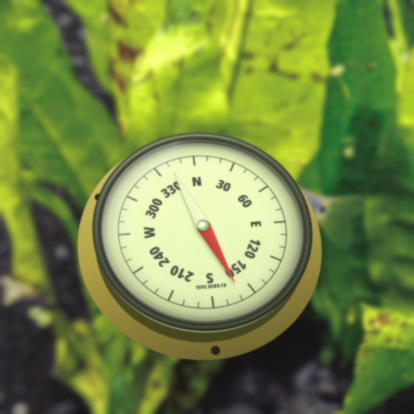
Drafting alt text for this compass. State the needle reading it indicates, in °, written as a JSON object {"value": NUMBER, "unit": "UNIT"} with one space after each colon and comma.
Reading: {"value": 160, "unit": "°"}
